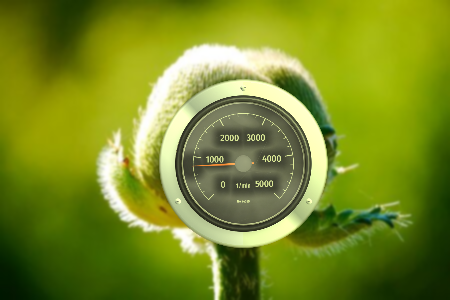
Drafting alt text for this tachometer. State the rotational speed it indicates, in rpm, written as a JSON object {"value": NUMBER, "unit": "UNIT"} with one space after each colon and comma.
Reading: {"value": 800, "unit": "rpm"}
